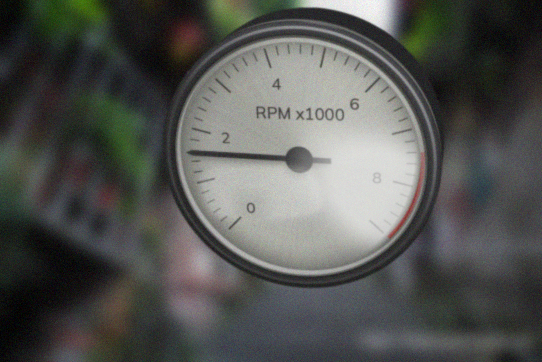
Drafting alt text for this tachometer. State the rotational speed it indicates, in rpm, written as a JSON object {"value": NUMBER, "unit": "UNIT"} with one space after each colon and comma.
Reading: {"value": 1600, "unit": "rpm"}
